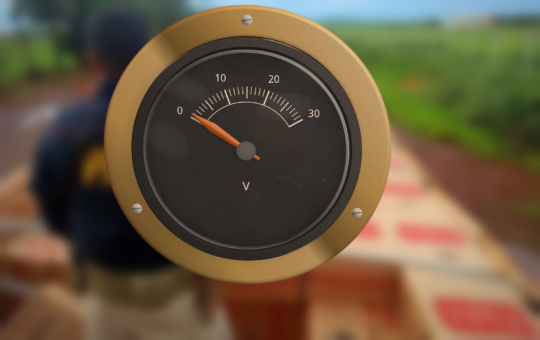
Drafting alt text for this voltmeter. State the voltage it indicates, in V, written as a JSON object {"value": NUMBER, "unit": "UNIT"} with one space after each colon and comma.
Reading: {"value": 1, "unit": "V"}
